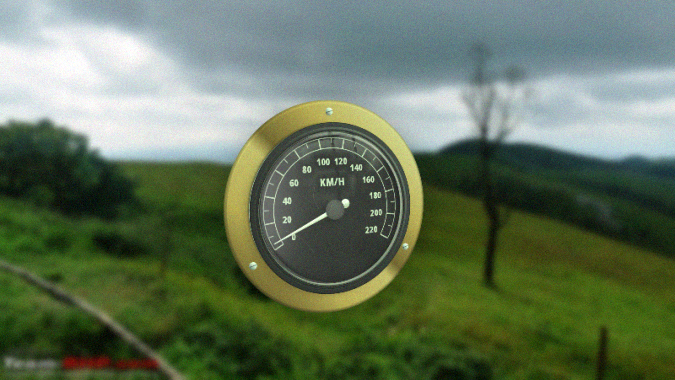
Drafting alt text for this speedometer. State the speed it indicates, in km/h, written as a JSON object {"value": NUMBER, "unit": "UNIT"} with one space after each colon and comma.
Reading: {"value": 5, "unit": "km/h"}
